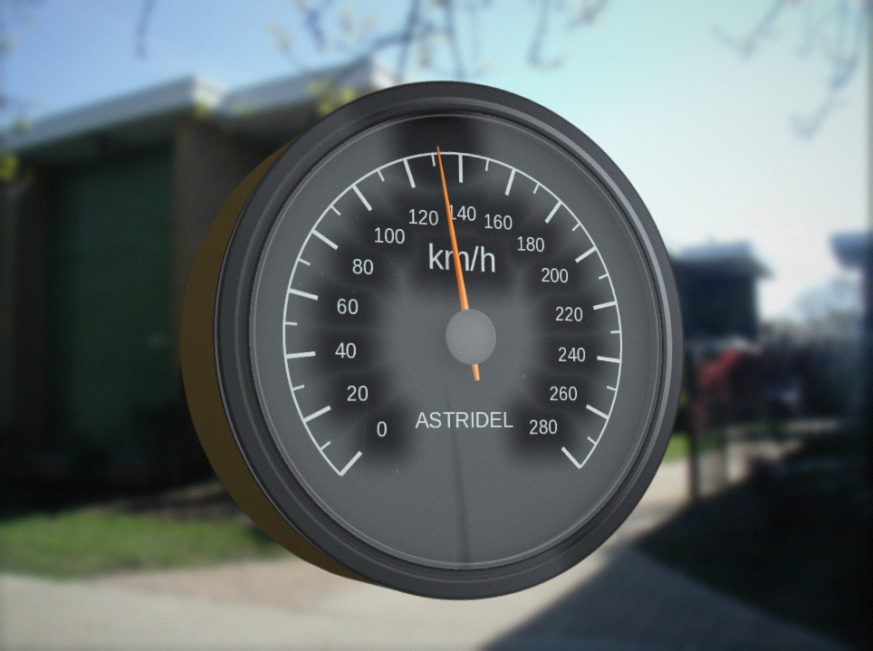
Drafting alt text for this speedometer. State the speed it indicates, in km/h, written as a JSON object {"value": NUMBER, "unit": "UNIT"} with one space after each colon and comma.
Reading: {"value": 130, "unit": "km/h"}
